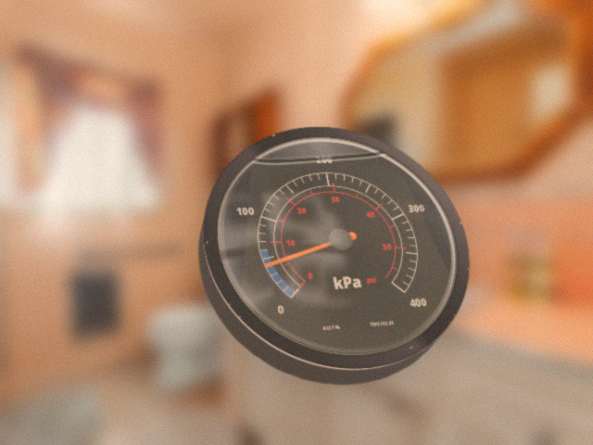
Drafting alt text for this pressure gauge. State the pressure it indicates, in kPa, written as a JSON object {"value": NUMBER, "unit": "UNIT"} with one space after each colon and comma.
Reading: {"value": 40, "unit": "kPa"}
